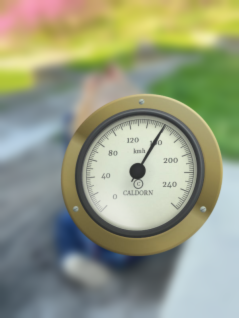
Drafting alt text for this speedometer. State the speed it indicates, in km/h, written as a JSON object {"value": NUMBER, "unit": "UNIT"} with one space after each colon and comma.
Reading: {"value": 160, "unit": "km/h"}
